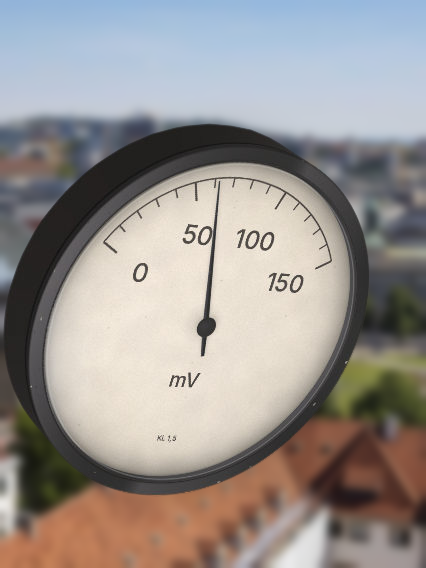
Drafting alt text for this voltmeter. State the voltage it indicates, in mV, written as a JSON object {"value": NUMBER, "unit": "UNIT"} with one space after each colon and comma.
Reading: {"value": 60, "unit": "mV"}
